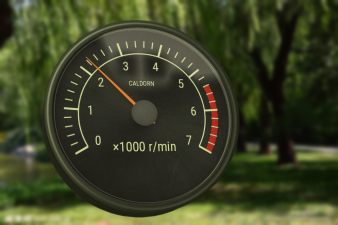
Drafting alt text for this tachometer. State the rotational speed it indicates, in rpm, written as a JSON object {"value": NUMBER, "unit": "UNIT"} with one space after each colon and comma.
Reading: {"value": 2200, "unit": "rpm"}
